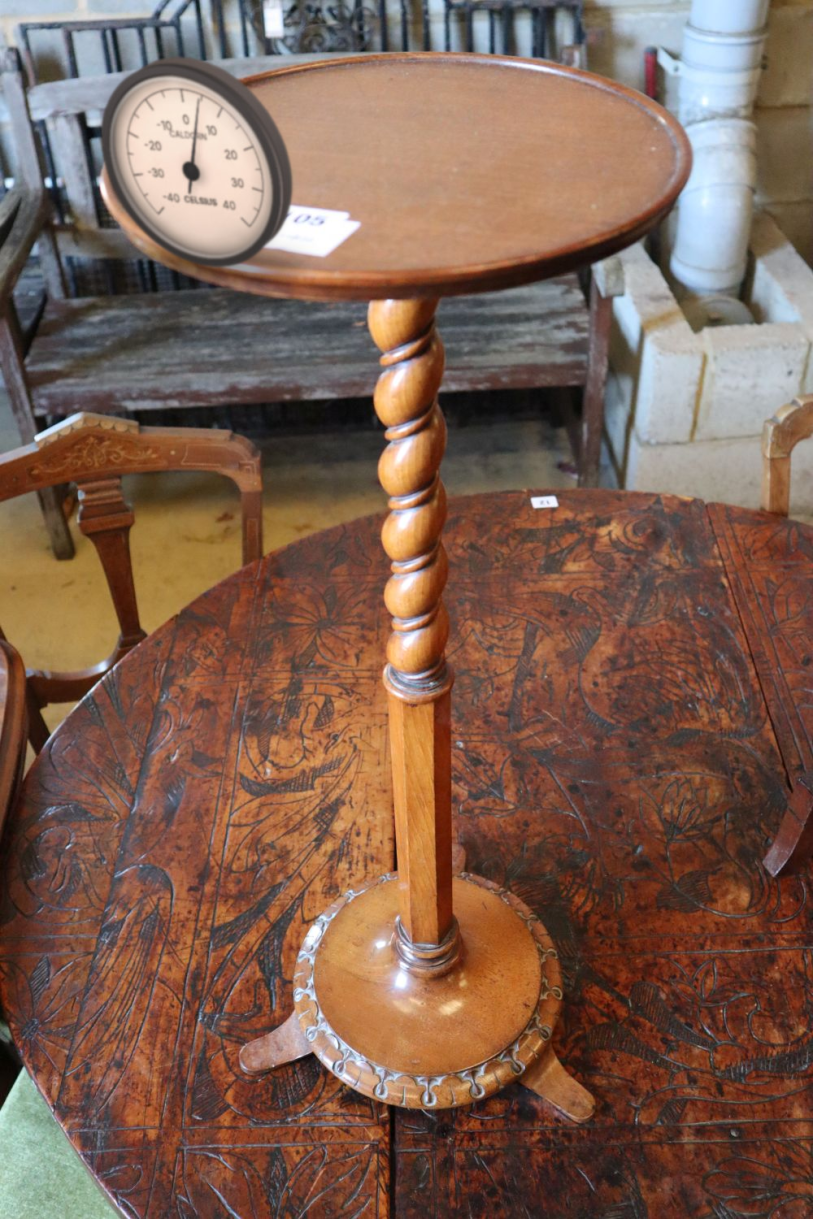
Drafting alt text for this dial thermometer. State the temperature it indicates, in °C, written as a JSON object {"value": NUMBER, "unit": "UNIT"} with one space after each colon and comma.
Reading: {"value": 5, "unit": "°C"}
